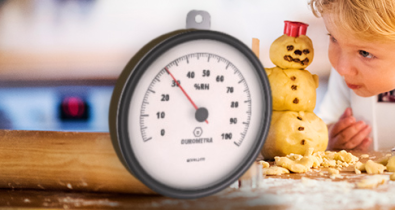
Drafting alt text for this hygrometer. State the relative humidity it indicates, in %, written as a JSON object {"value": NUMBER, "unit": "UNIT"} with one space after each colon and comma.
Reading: {"value": 30, "unit": "%"}
